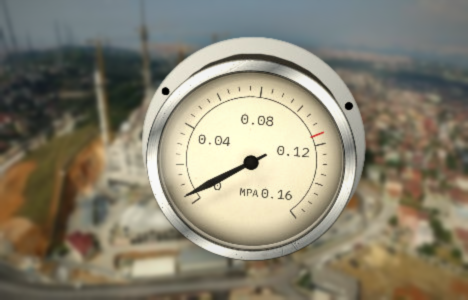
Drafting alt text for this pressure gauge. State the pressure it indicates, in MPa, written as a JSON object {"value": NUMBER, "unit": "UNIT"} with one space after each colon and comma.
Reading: {"value": 0.005, "unit": "MPa"}
